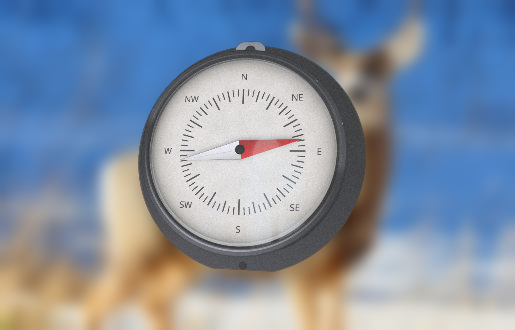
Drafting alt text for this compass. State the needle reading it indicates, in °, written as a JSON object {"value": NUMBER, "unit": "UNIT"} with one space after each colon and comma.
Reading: {"value": 80, "unit": "°"}
